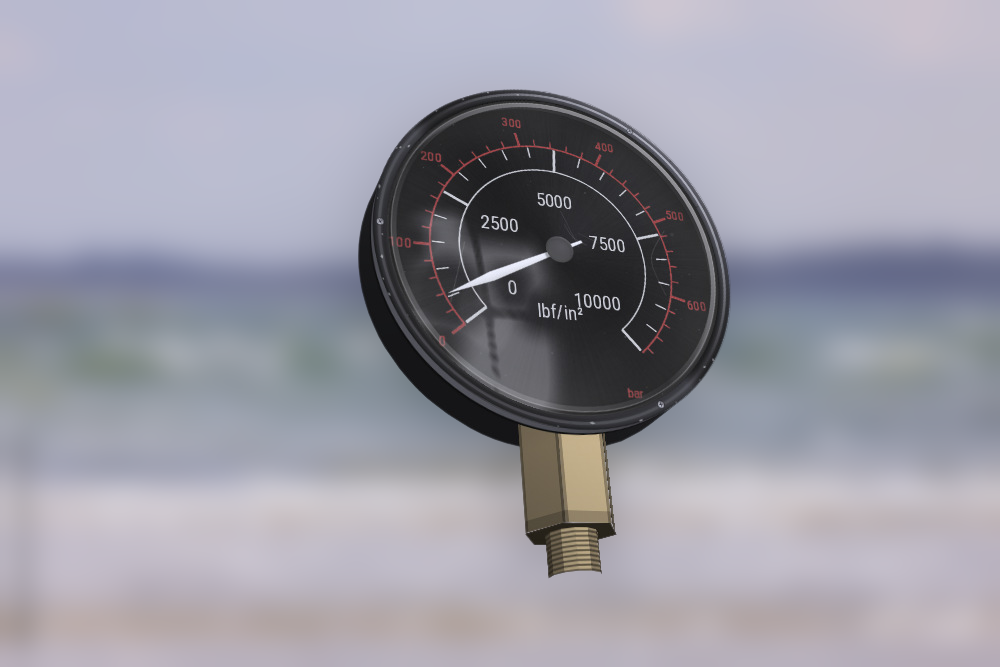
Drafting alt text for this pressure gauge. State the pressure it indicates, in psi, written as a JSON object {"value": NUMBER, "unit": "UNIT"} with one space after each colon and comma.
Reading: {"value": 500, "unit": "psi"}
